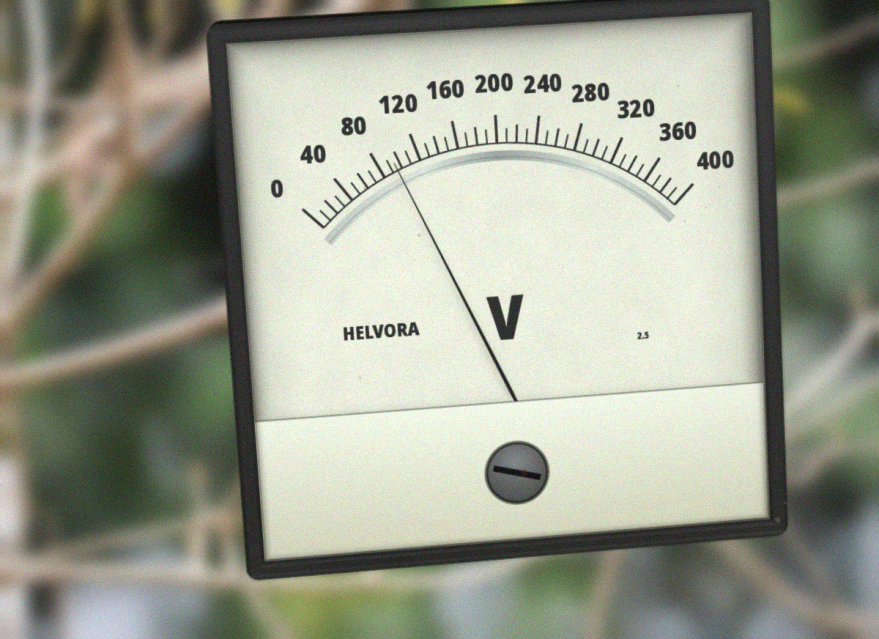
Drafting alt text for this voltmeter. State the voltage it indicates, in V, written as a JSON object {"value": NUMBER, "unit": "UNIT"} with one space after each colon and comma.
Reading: {"value": 95, "unit": "V"}
